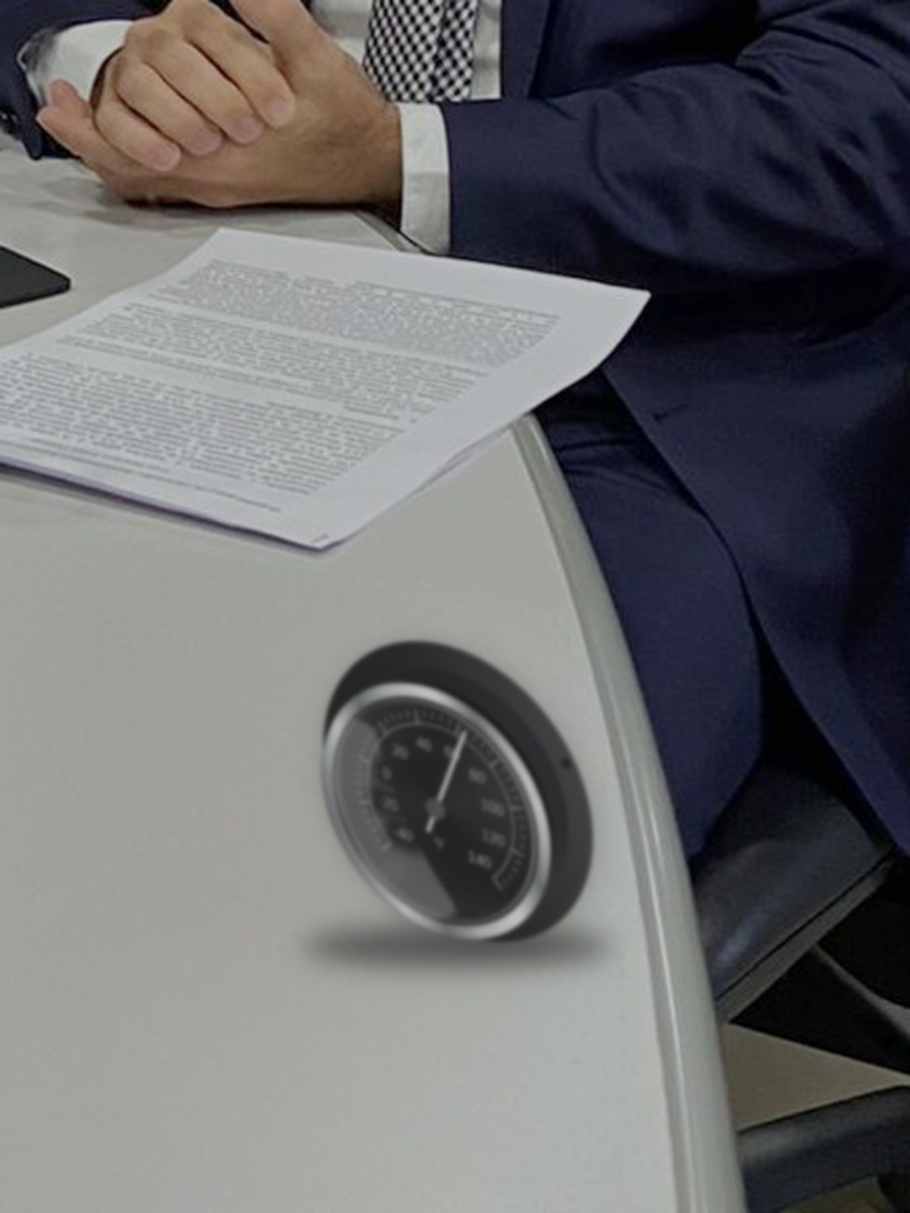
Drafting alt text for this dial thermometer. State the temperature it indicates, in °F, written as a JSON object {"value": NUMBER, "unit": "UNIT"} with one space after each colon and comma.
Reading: {"value": 64, "unit": "°F"}
